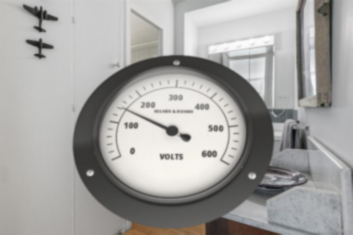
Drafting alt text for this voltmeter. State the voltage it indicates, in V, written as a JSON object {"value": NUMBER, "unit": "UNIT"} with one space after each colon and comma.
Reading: {"value": 140, "unit": "V"}
